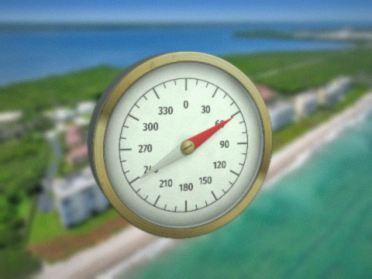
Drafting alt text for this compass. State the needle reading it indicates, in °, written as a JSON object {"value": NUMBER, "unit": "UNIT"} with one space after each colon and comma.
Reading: {"value": 60, "unit": "°"}
